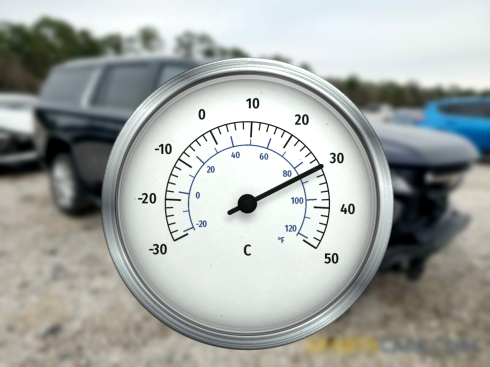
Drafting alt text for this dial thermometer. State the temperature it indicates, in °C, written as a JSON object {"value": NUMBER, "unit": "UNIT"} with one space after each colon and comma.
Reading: {"value": 30, "unit": "°C"}
